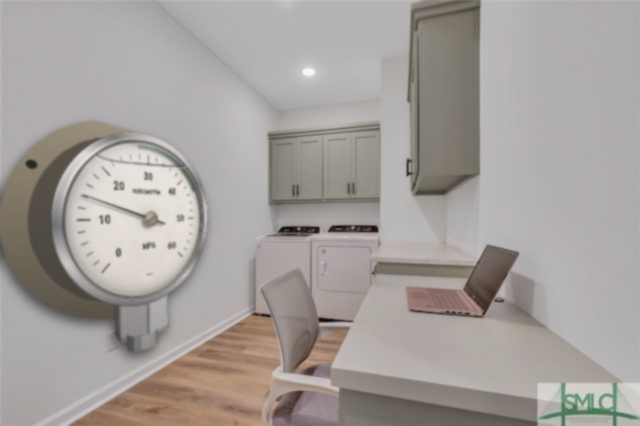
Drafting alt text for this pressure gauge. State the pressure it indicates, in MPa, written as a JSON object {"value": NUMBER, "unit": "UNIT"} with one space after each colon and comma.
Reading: {"value": 14, "unit": "MPa"}
